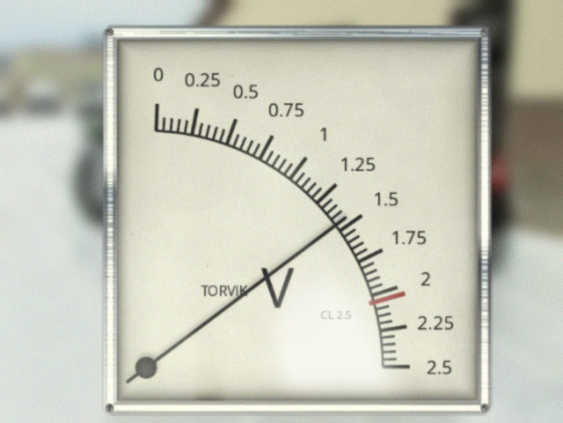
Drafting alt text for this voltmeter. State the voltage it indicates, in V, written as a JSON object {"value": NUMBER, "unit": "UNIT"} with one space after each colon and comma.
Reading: {"value": 1.45, "unit": "V"}
